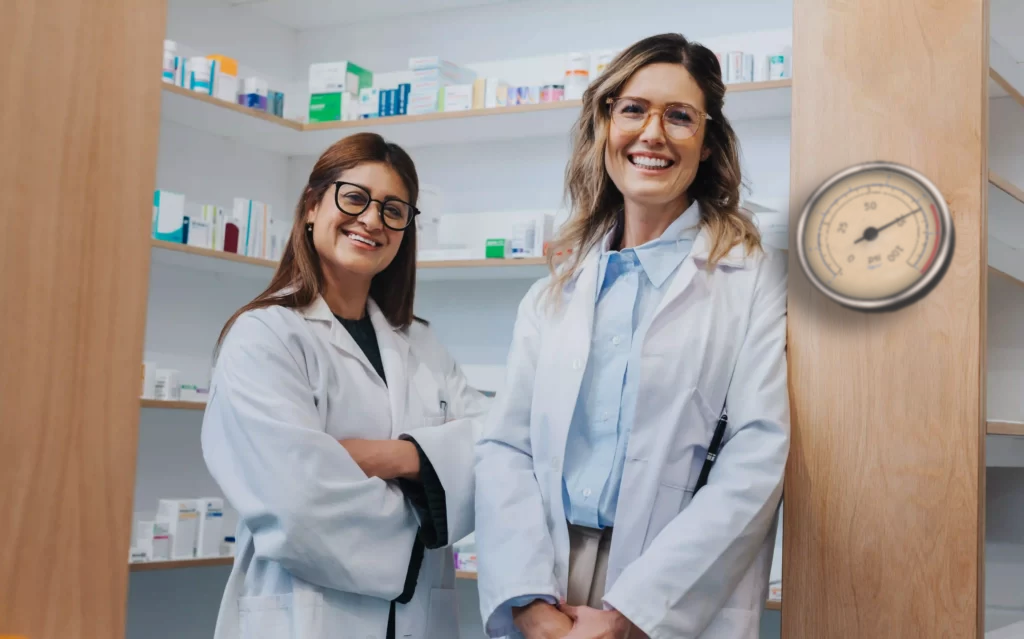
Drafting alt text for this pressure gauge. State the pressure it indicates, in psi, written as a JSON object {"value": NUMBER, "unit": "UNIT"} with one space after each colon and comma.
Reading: {"value": 75, "unit": "psi"}
